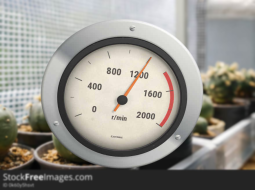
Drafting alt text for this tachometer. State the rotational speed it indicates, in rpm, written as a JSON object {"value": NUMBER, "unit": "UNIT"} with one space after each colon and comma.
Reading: {"value": 1200, "unit": "rpm"}
